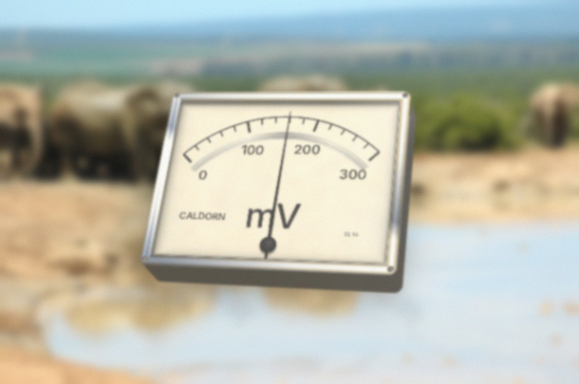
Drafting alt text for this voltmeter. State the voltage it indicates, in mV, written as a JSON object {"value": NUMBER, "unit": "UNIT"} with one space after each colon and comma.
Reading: {"value": 160, "unit": "mV"}
